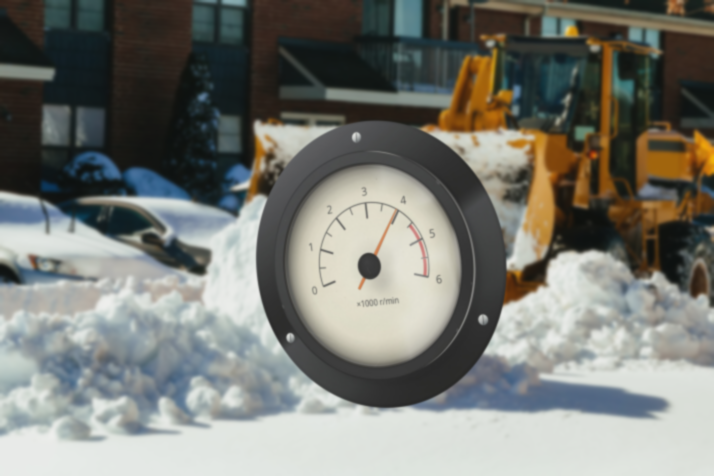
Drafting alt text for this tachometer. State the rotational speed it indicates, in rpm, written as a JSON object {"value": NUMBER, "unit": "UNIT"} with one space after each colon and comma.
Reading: {"value": 4000, "unit": "rpm"}
